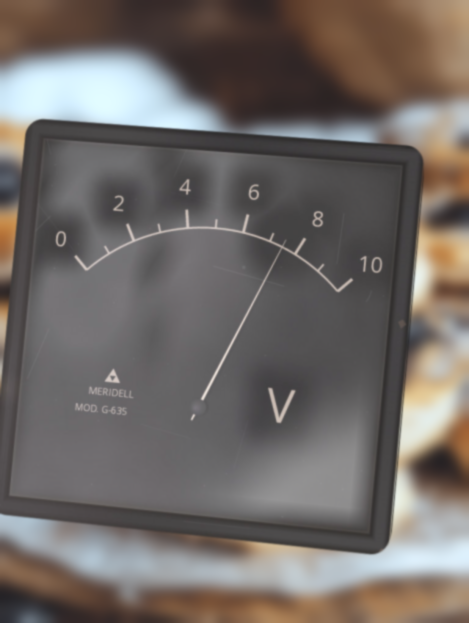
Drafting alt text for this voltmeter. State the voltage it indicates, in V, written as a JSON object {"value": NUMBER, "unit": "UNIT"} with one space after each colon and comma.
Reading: {"value": 7.5, "unit": "V"}
